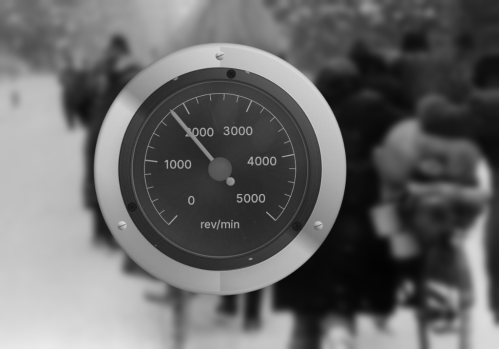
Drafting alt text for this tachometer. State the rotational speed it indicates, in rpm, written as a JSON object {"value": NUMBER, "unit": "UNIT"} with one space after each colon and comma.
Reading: {"value": 1800, "unit": "rpm"}
